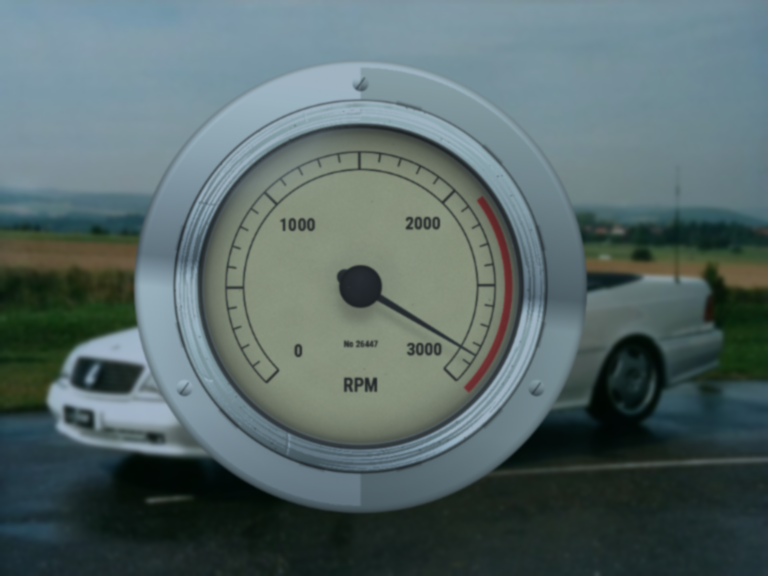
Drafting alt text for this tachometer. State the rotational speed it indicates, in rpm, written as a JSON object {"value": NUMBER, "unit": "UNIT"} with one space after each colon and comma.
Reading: {"value": 2850, "unit": "rpm"}
